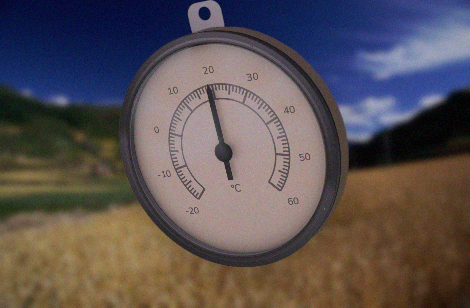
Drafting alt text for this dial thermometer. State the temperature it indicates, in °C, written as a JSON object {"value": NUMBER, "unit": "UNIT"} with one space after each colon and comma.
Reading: {"value": 20, "unit": "°C"}
